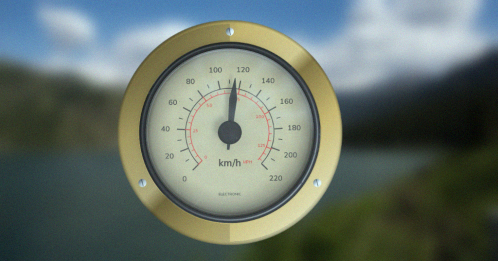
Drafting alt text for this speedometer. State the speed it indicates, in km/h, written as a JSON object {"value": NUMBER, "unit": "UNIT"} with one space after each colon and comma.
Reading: {"value": 115, "unit": "km/h"}
